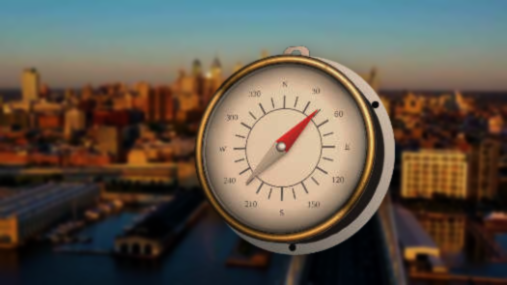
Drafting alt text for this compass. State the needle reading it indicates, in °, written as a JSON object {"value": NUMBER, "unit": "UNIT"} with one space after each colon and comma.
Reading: {"value": 45, "unit": "°"}
